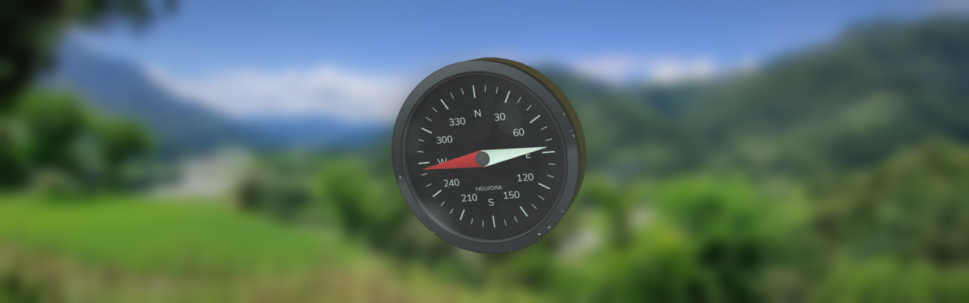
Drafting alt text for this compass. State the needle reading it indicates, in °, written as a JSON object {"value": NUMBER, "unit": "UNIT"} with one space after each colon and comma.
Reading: {"value": 265, "unit": "°"}
